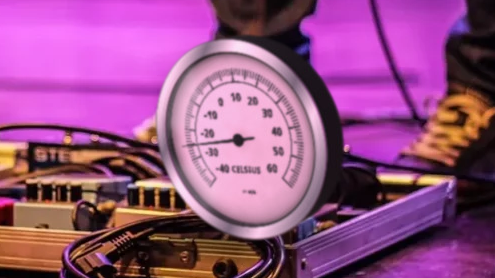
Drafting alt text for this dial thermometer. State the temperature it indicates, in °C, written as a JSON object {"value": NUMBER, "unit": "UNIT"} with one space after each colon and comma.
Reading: {"value": -25, "unit": "°C"}
